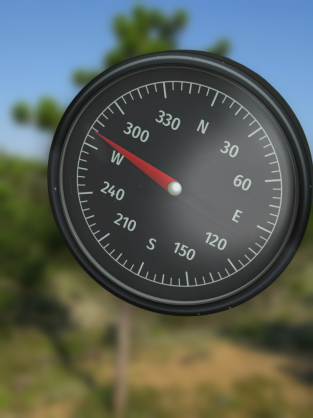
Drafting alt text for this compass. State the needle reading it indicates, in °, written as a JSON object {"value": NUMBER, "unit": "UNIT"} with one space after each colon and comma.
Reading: {"value": 280, "unit": "°"}
